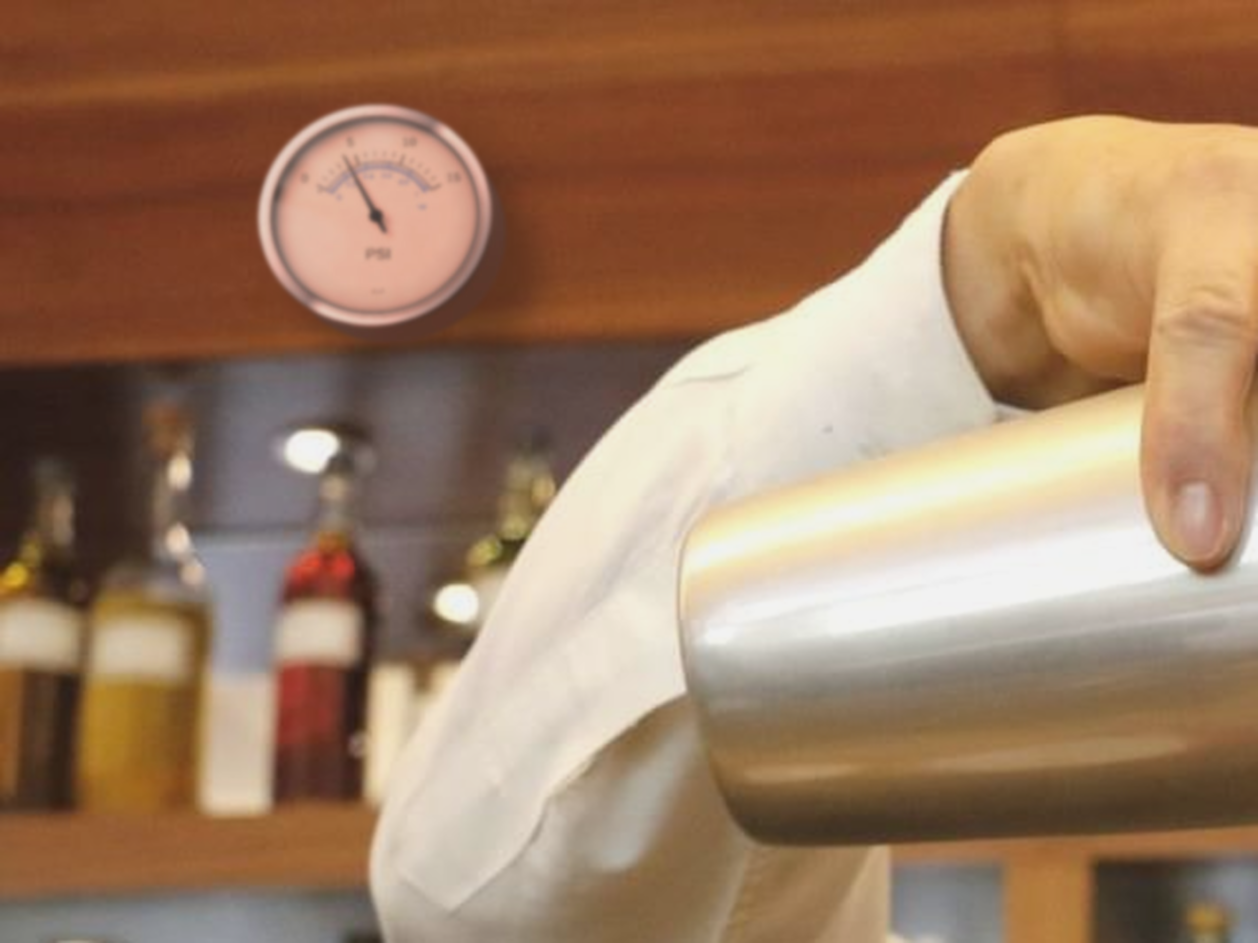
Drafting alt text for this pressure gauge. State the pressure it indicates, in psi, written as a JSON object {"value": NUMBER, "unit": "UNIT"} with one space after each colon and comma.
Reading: {"value": 4, "unit": "psi"}
